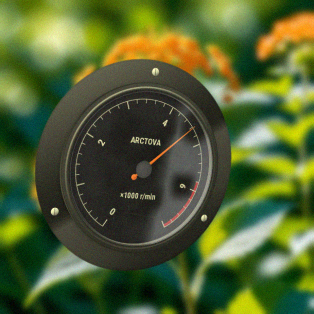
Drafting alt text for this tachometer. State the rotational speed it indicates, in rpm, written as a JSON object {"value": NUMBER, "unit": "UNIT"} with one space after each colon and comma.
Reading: {"value": 4600, "unit": "rpm"}
